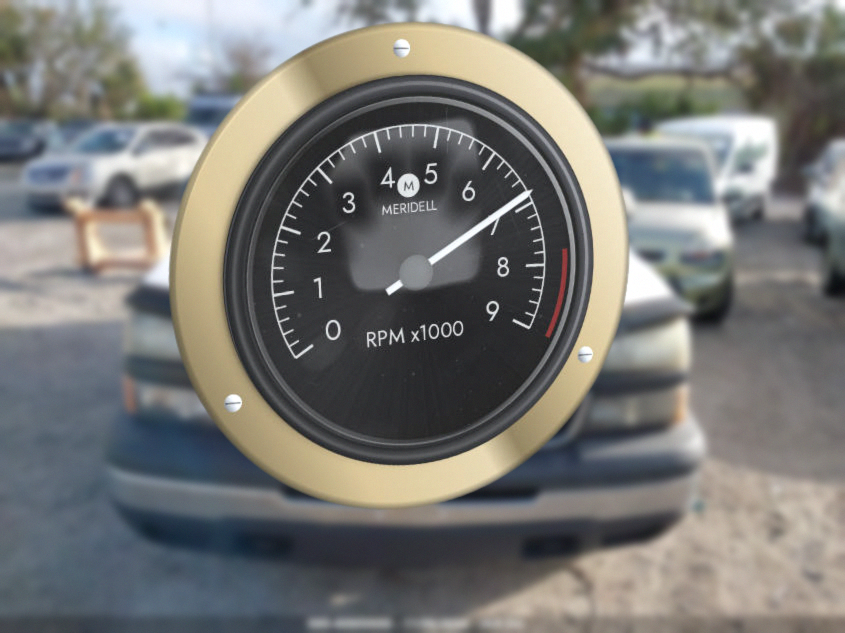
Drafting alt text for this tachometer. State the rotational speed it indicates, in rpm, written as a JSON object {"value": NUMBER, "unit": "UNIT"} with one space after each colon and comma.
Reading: {"value": 6800, "unit": "rpm"}
